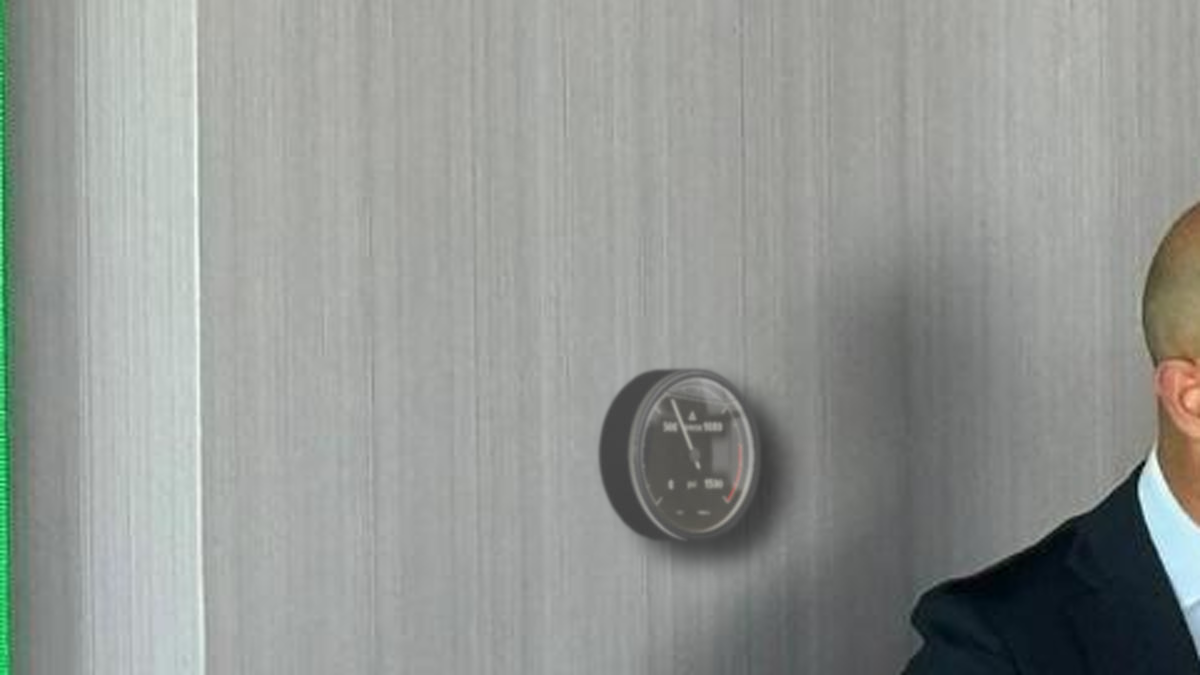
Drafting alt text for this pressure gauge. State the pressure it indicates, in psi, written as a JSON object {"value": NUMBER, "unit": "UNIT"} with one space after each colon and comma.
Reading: {"value": 600, "unit": "psi"}
